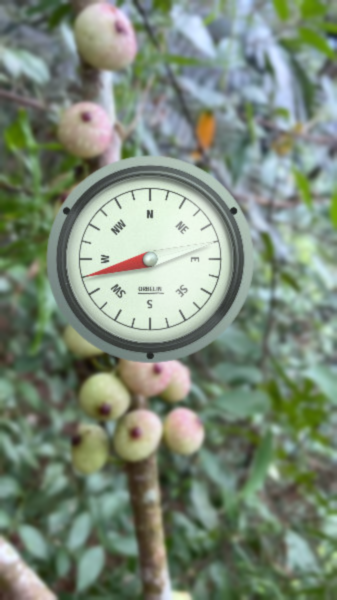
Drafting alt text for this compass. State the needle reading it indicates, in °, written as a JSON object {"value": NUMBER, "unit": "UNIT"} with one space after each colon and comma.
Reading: {"value": 255, "unit": "°"}
